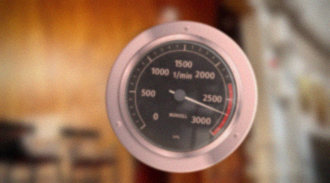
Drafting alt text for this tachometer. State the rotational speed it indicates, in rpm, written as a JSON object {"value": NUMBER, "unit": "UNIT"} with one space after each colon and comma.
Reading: {"value": 2700, "unit": "rpm"}
